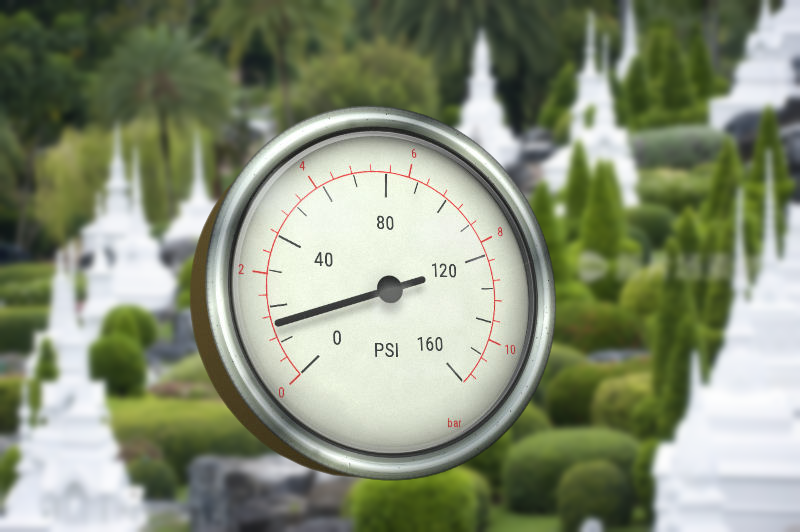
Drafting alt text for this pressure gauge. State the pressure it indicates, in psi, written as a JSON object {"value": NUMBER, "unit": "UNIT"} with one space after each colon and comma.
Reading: {"value": 15, "unit": "psi"}
